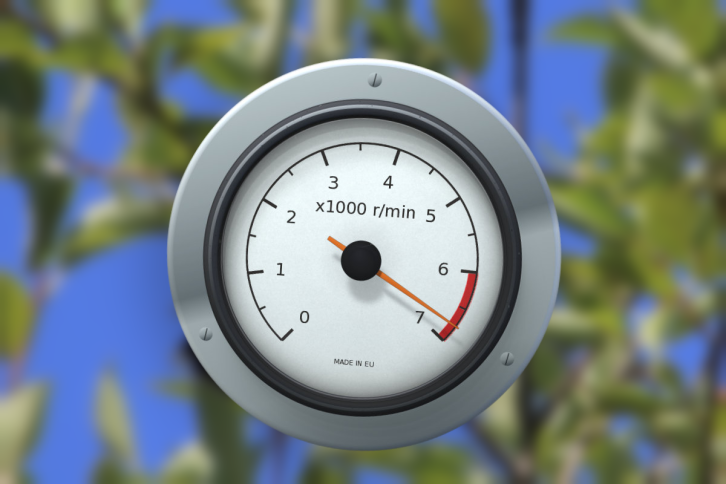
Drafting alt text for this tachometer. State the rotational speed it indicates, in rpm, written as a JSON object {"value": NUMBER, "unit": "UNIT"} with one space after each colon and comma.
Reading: {"value": 6750, "unit": "rpm"}
